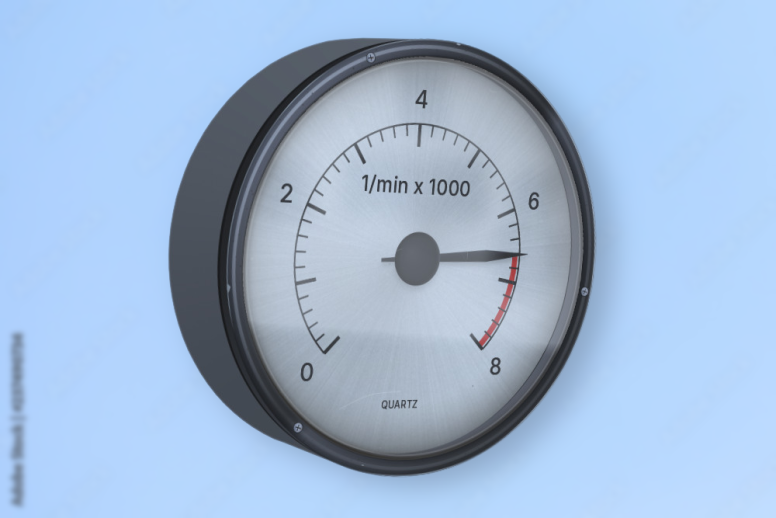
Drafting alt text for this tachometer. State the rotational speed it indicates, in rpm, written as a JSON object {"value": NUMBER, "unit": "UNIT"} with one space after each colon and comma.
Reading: {"value": 6600, "unit": "rpm"}
